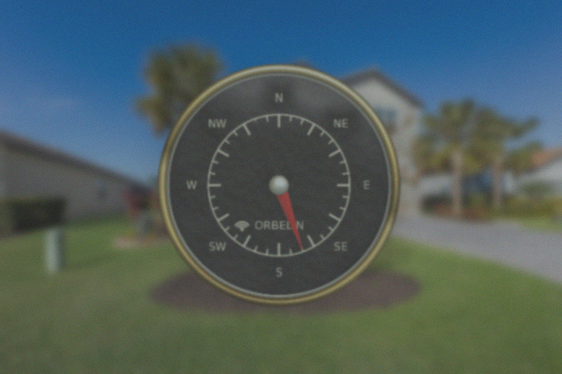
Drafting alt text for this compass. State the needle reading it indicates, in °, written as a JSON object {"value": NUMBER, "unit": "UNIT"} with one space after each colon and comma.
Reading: {"value": 160, "unit": "°"}
